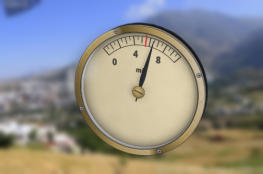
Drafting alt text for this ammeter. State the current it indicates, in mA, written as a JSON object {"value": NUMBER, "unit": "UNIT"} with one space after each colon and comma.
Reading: {"value": 6.5, "unit": "mA"}
